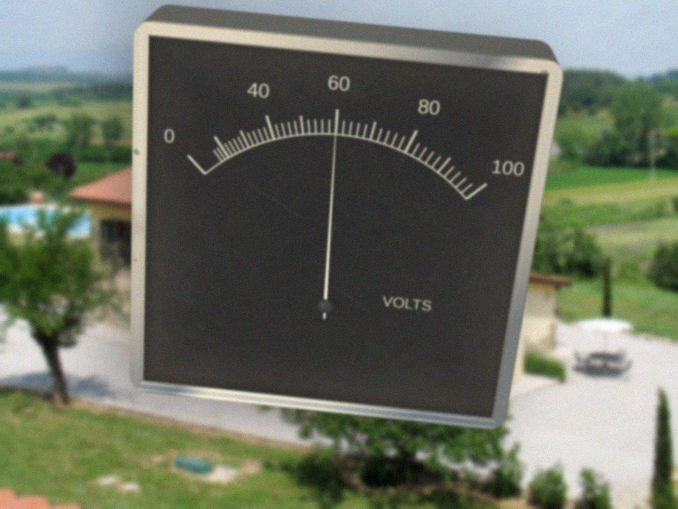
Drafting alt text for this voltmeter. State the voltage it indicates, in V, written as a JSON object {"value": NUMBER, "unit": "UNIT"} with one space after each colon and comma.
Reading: {"value": 60, "unit": "V"}
